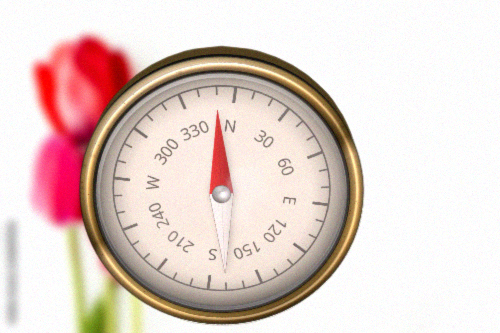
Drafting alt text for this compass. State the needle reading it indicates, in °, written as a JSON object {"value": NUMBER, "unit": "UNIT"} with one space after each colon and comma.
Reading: {"value": 350, "unit": "°"}
